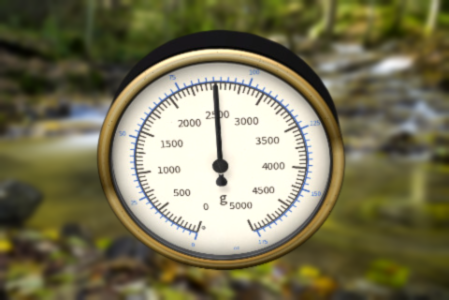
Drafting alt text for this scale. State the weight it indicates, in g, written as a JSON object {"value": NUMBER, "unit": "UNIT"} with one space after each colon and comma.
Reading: {"value": 2500, "unit": "g"}
